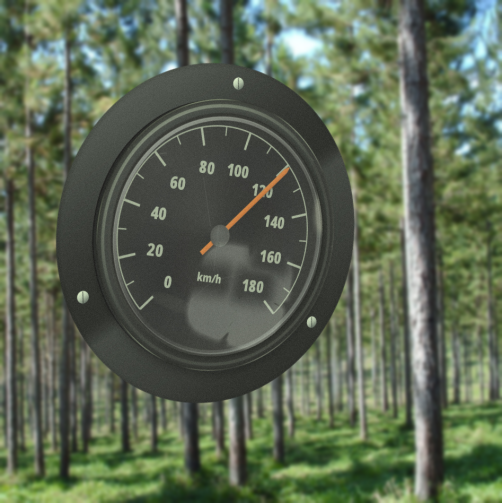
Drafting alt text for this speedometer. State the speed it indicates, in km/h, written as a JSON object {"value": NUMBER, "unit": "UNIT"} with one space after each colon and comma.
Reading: {"value": 120, "unit": "km/h"}
